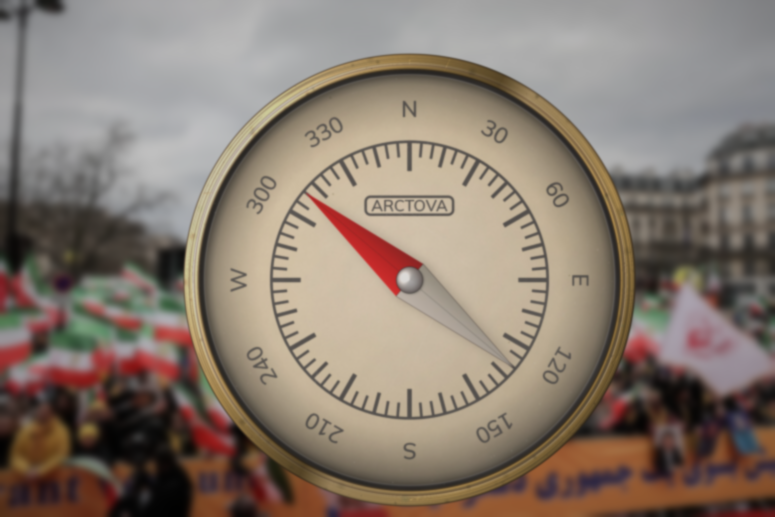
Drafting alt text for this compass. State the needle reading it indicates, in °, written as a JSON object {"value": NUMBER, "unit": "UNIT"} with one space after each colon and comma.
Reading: {"value": 310, "unit": "°"}
